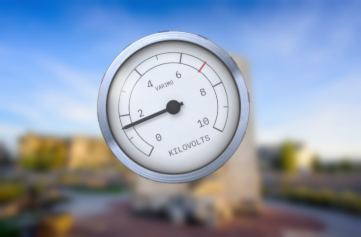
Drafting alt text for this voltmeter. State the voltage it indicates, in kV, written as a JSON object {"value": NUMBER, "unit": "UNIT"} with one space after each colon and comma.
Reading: {"value": 1.5, "unit": "kV"}
